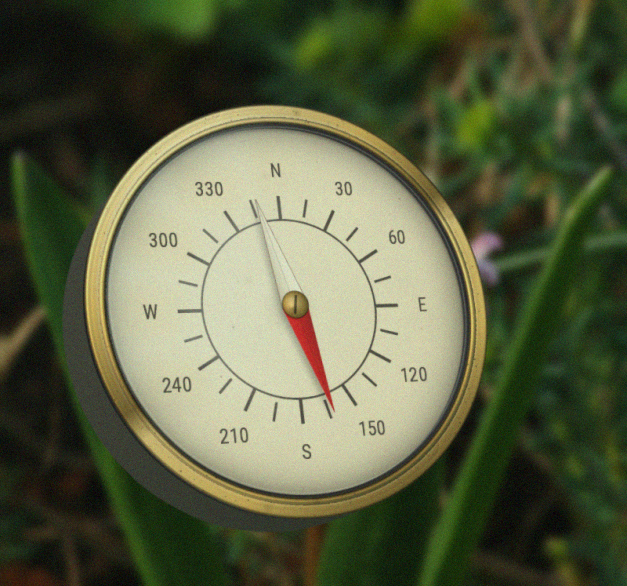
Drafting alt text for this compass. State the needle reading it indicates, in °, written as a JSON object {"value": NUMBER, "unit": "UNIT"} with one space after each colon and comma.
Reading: {"value": 165, "unit": "°"}
